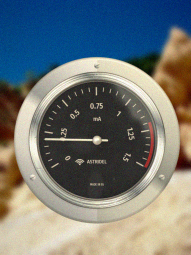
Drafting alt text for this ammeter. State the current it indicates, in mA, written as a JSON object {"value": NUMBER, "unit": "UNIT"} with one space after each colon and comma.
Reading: {"value": 0.2, "unit": "mA"}
